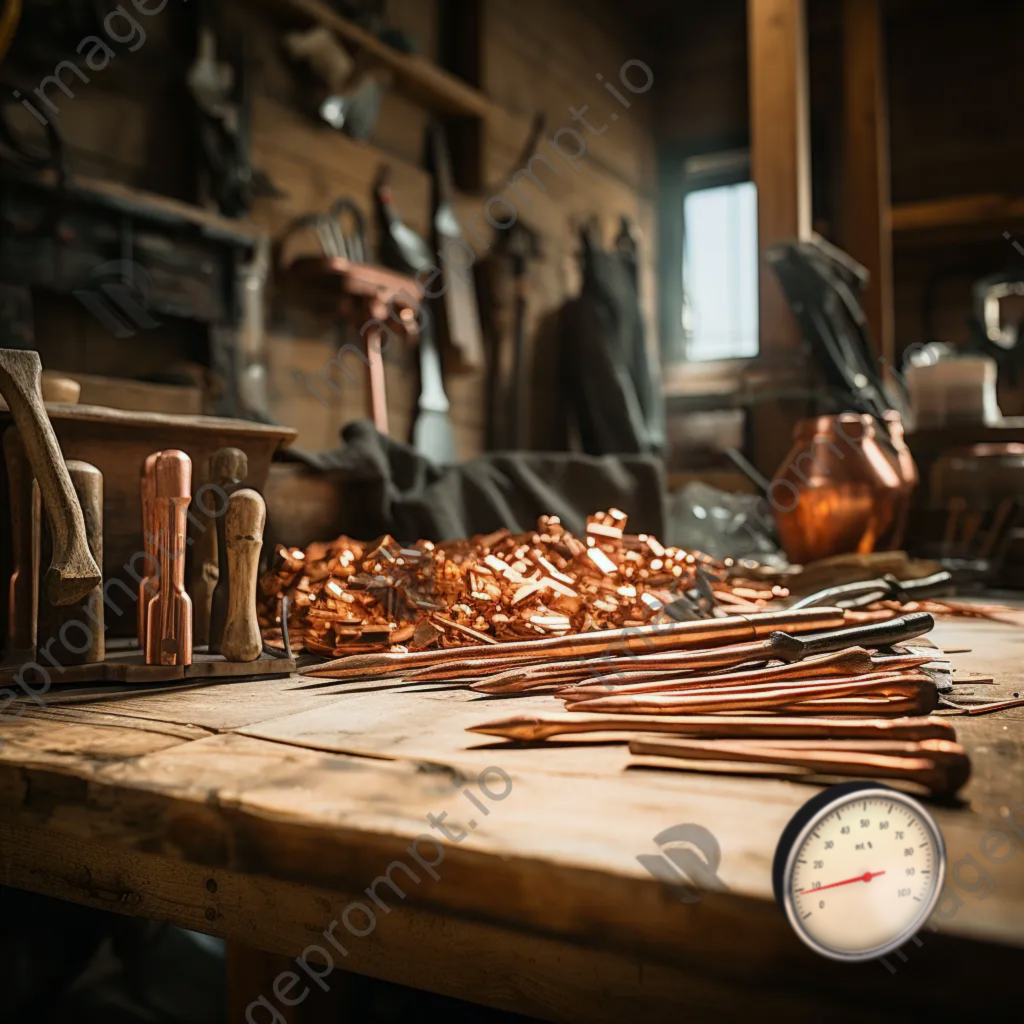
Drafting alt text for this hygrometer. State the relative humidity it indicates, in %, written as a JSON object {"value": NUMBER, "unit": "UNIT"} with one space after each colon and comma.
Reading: {"value": 10, "unit": "%"}
